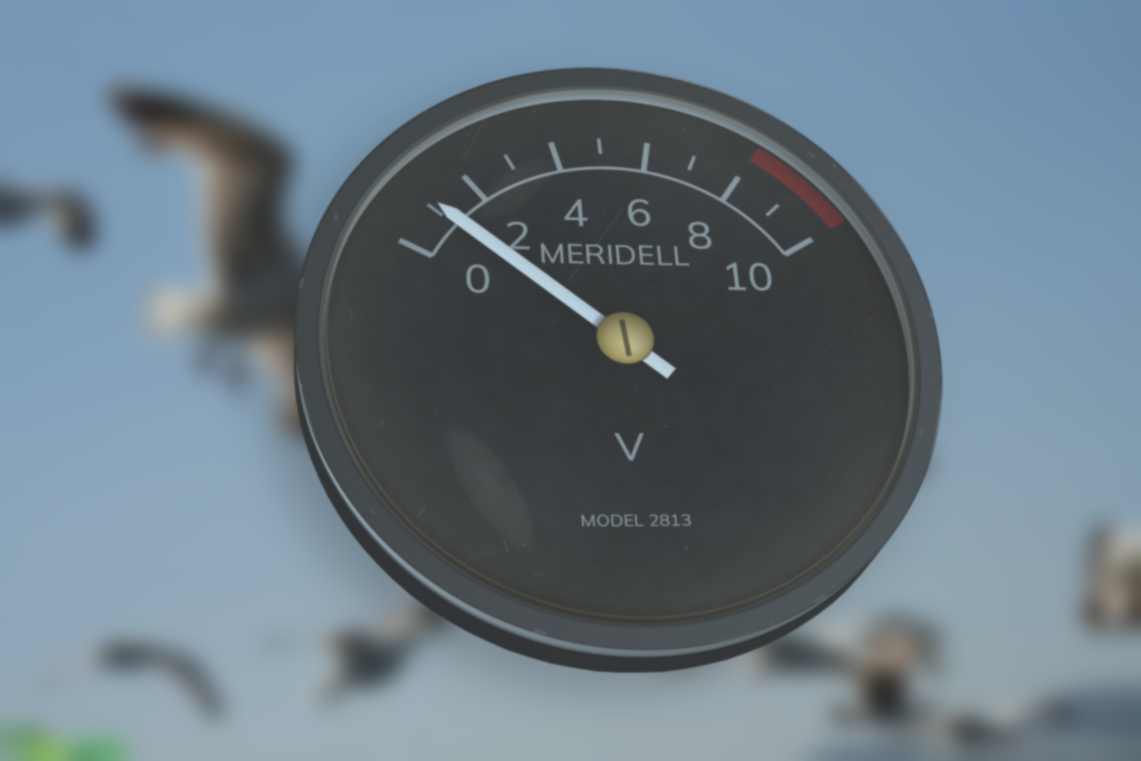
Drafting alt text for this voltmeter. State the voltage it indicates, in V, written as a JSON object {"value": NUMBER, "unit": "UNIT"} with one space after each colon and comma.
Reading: {"value": 1, "unit": "V"}
